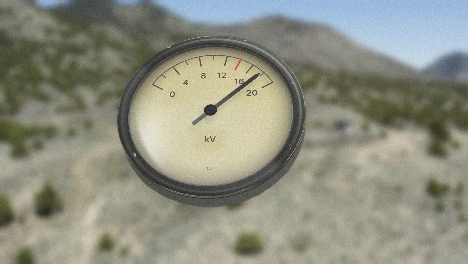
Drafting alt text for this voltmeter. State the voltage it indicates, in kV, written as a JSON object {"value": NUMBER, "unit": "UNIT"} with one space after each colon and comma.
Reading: {"value": 18, "unit": "kV"}
